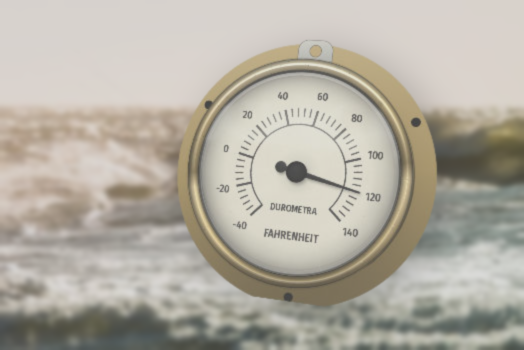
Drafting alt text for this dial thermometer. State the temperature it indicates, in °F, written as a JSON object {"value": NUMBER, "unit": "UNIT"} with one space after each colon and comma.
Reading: {"value": 120, "unit": "°F"}
